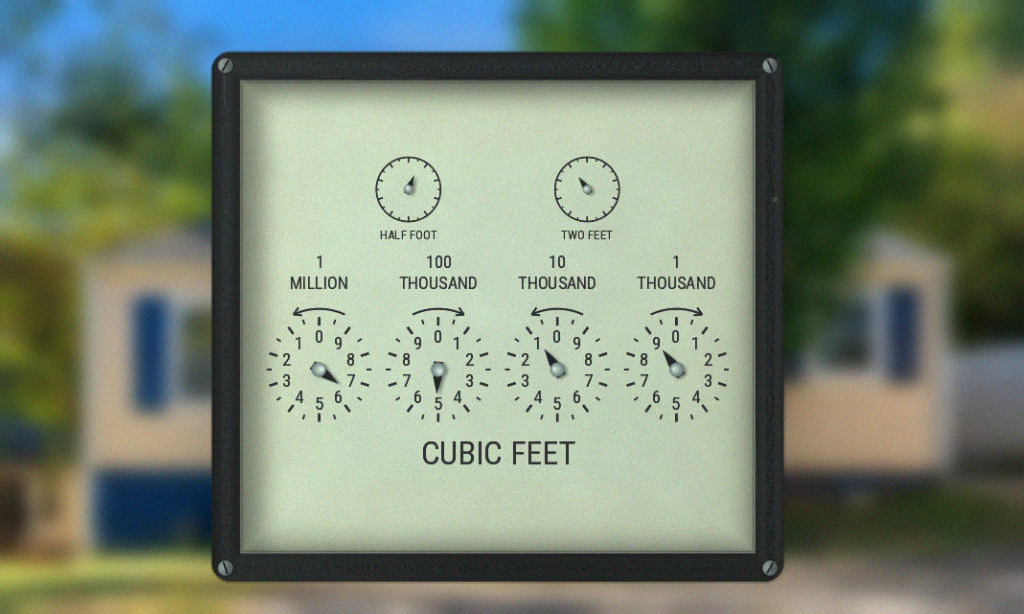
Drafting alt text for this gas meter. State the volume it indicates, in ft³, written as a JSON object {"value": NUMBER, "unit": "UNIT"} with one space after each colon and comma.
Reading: {"value": 650900, "unit": "ft³"}
